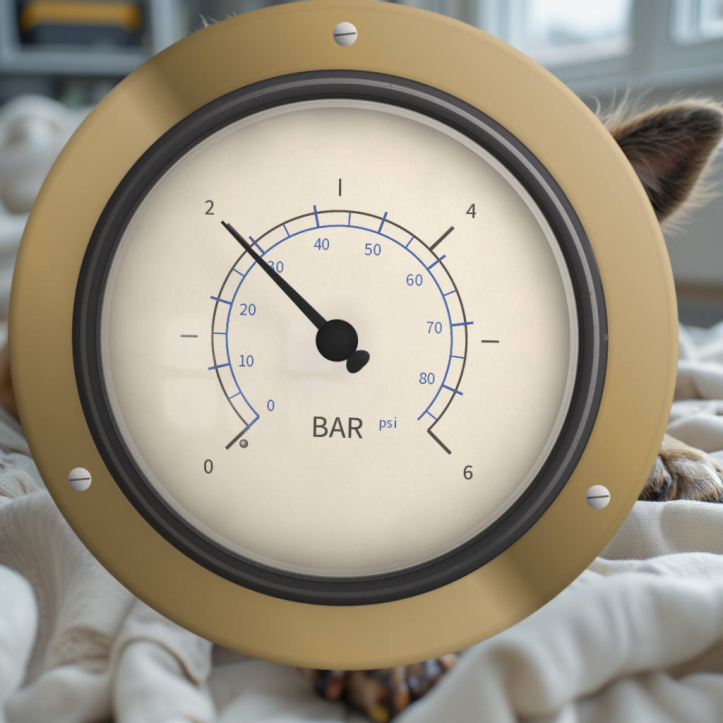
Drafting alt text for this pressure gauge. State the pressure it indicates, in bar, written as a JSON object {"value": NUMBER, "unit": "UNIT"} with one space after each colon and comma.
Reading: {"value": 2, "unit": "bar"}
